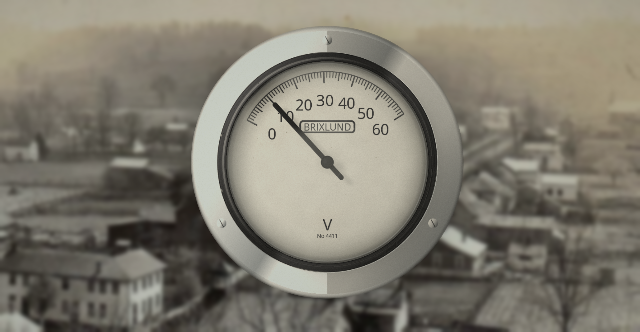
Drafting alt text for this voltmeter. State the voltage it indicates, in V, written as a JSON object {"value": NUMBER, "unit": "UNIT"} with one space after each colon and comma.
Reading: {"value": 10, "unit": "V"}
